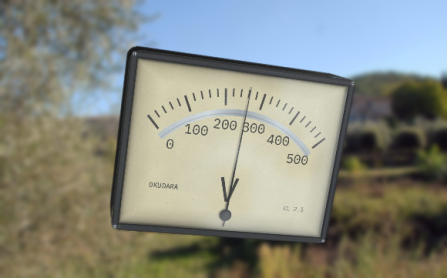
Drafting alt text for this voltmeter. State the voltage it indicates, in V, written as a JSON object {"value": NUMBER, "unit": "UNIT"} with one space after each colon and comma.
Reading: {"value": 260, "unit": "V"}
